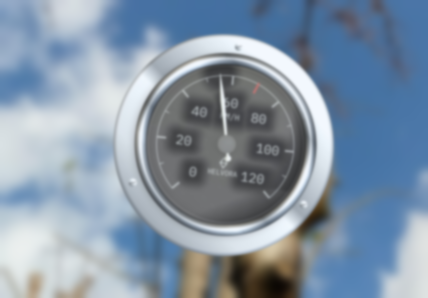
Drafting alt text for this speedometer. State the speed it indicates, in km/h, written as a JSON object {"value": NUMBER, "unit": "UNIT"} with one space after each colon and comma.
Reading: {"value": 55, "unit": "km/h"}
